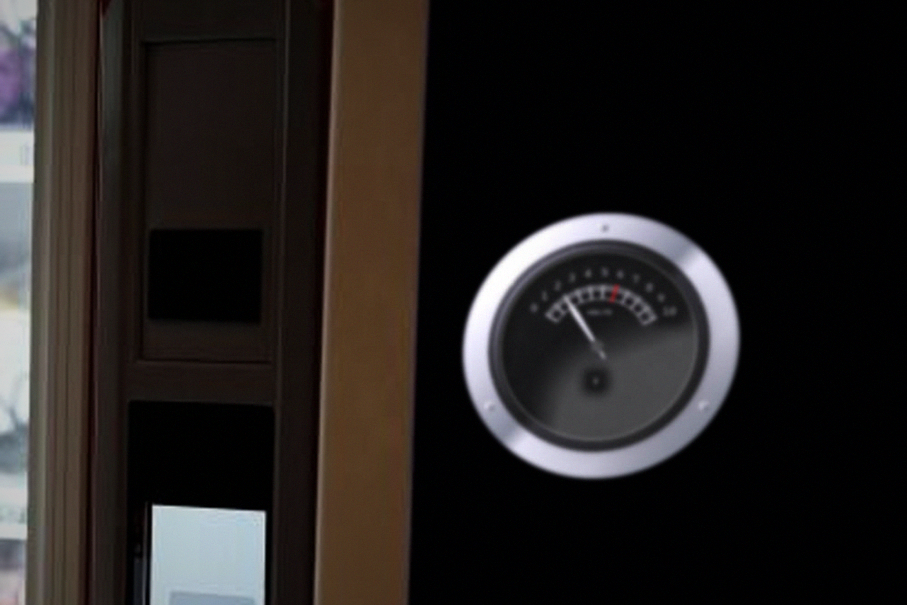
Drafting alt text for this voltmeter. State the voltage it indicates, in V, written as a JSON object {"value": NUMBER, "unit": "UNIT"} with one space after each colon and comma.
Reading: {"value": 2, "unit": "V"}
